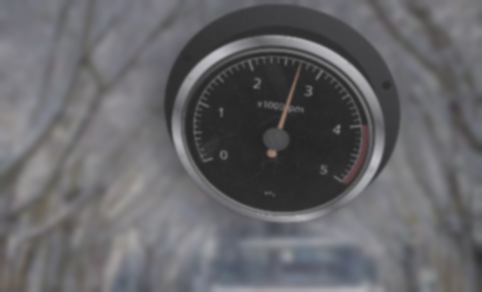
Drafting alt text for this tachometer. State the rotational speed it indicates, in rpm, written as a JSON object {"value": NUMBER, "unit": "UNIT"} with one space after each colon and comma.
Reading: {"value": 2700, "unit": "rpm"}
